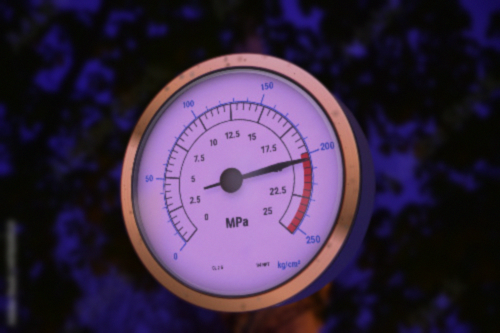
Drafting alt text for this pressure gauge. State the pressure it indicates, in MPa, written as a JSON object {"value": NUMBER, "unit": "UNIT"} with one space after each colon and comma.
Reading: {"value": 20, "unit": "MPa"}
